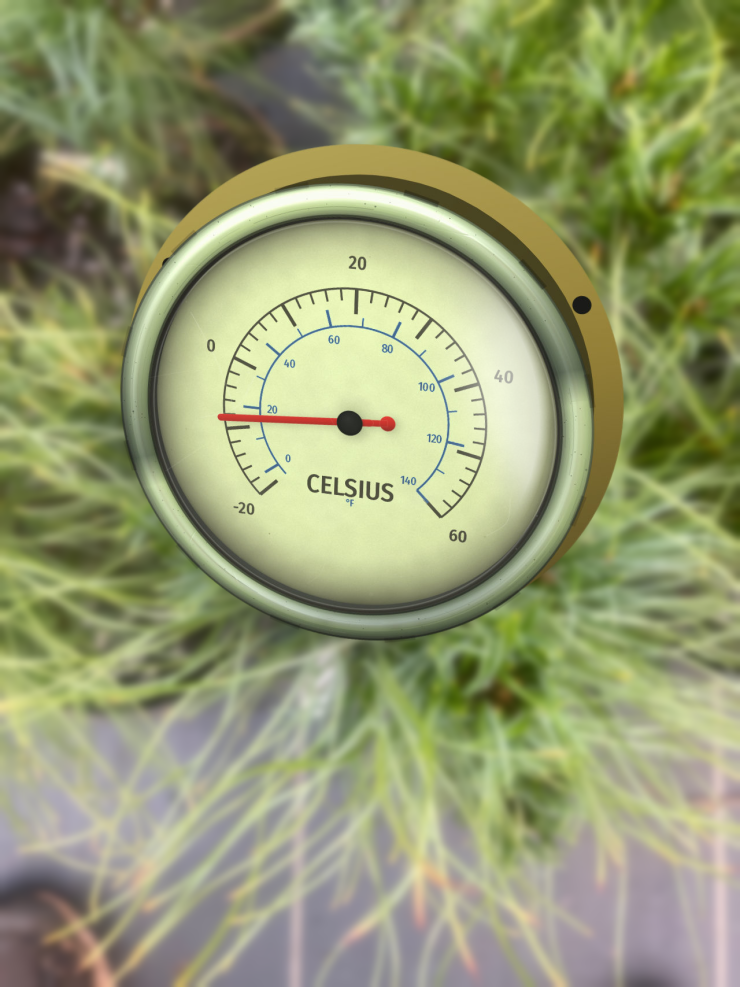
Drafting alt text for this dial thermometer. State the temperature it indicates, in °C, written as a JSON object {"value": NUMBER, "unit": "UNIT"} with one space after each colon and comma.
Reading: {"value": -8, "unit": "°C"}
